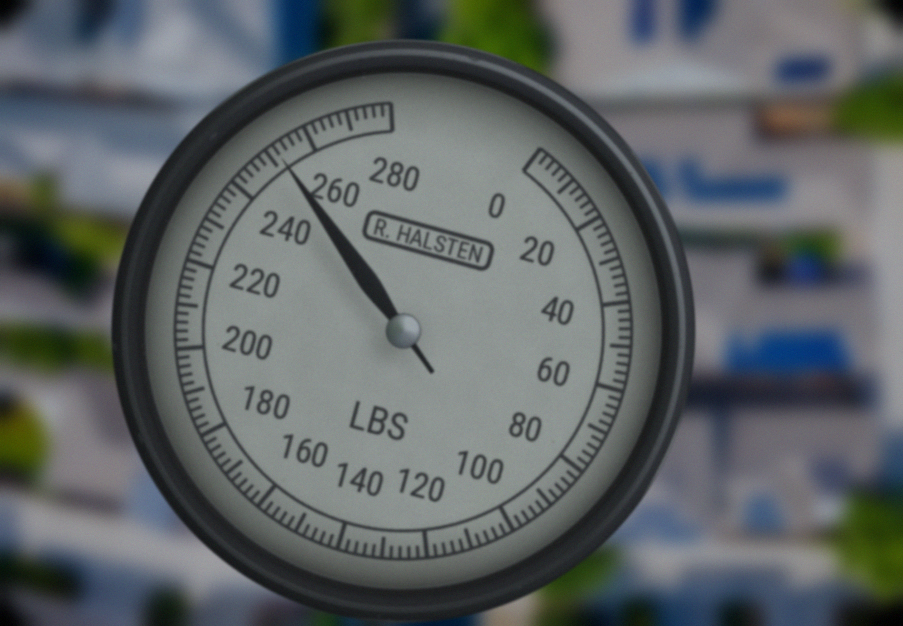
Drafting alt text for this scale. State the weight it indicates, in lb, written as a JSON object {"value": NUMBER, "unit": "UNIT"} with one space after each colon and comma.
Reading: {"value": 252, "unit": "lb"}
